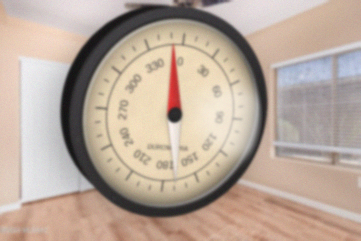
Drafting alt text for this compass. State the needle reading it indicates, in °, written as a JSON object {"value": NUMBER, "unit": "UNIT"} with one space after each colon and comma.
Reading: {"value": 350, "unit": "°"}
